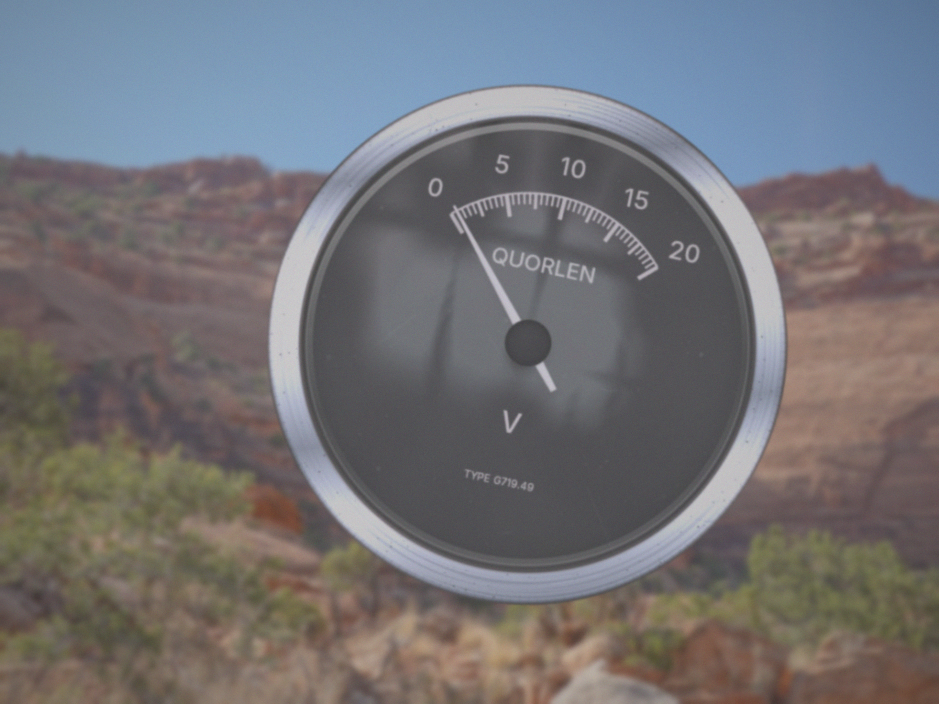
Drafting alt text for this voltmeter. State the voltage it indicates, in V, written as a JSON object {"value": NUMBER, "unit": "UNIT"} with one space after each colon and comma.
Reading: {"value": 0.5, "unit": "V"}
